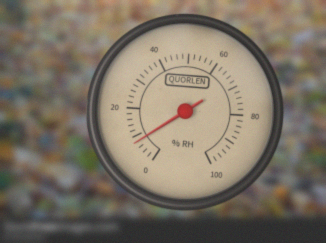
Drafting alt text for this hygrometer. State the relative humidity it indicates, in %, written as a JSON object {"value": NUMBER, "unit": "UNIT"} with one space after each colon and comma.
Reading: {"value": 8, "unit": "%"}
